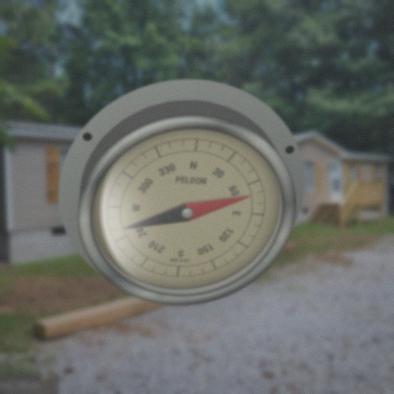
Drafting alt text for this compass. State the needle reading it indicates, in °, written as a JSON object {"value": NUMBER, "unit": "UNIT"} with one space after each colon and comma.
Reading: {"value": 70, "unit": "°"}
